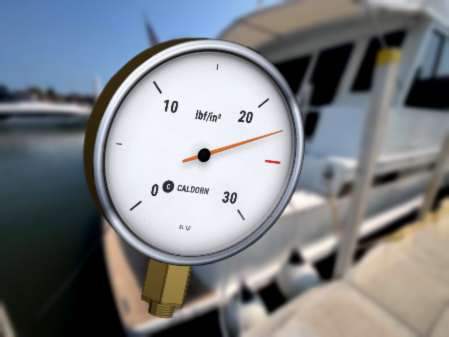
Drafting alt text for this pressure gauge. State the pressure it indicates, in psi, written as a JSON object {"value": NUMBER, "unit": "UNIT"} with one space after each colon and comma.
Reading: {"value": 22.5, "unit": "psi"}
